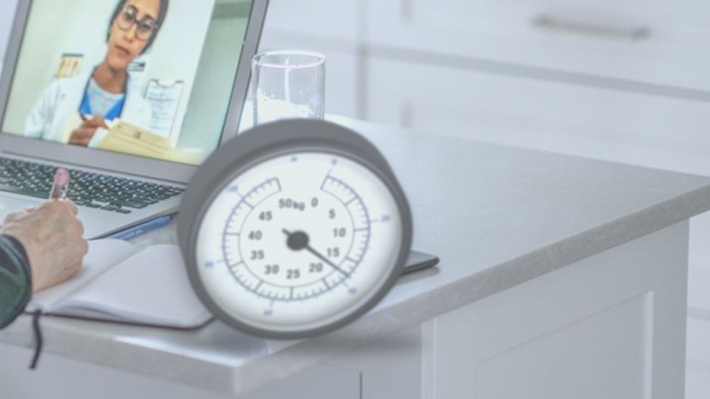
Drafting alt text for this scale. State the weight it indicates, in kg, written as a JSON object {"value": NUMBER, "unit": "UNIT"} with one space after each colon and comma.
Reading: {"value": 17, "unit": "kg"}
